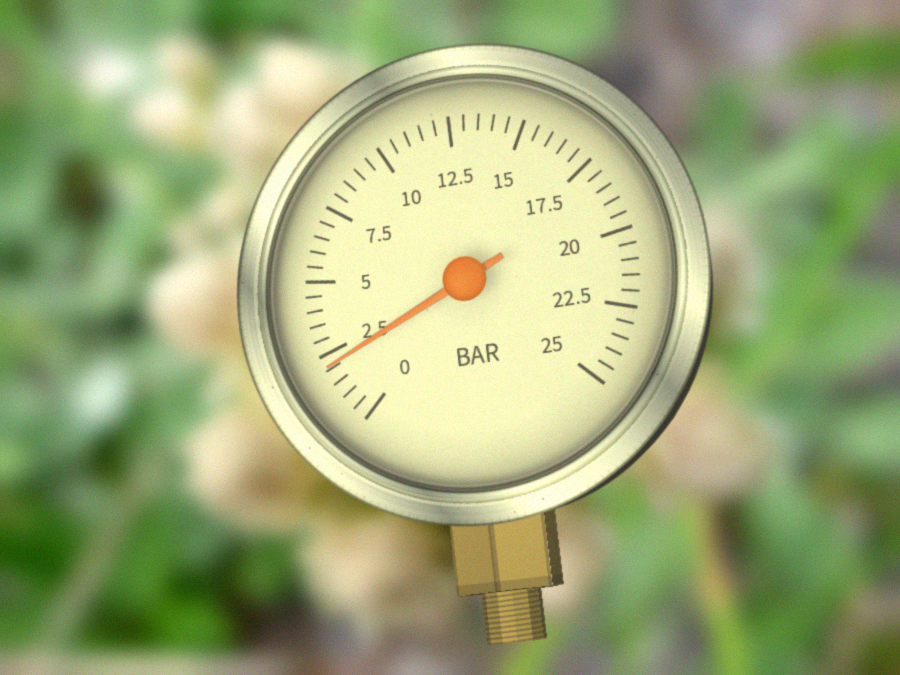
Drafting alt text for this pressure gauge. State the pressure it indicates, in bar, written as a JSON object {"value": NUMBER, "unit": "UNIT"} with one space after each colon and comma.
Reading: {"value": 2, "unit": "bar"}
